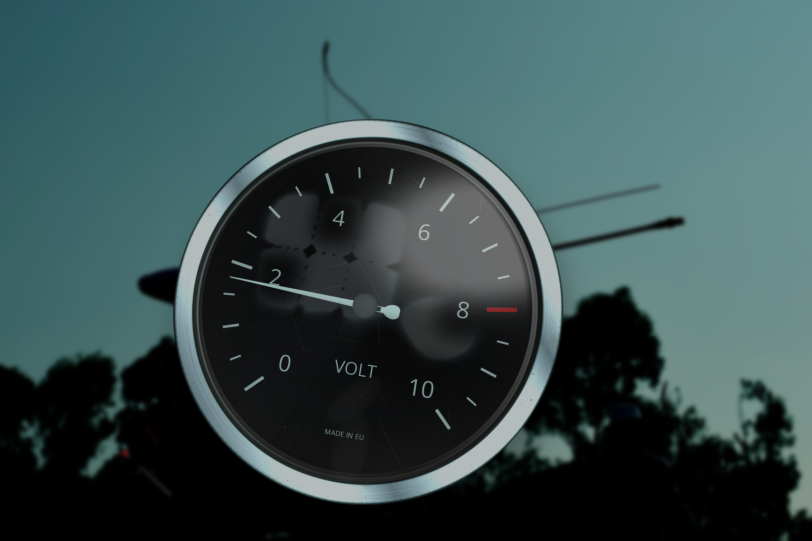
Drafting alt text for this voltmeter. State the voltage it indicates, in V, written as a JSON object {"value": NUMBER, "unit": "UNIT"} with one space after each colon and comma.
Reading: {"value": 1.75, "unit": "V"}
